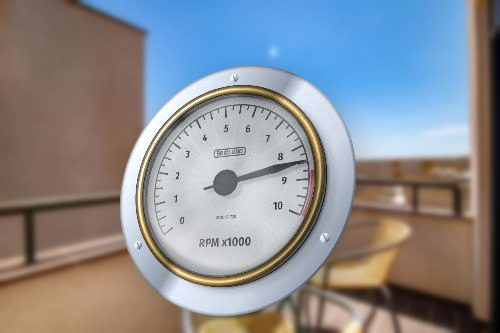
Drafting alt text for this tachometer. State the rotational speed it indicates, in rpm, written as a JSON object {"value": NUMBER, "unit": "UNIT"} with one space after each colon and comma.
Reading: {"value": 8500, "unit": "rpm"}
